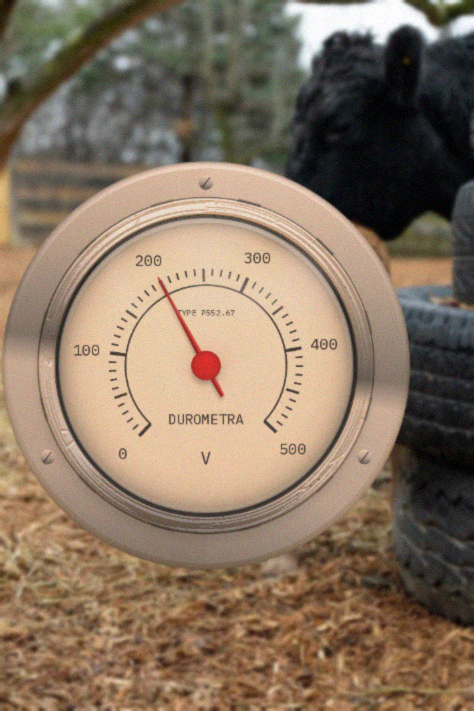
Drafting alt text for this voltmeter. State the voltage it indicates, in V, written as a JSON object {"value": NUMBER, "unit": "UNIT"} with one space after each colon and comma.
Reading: {"value": 200, "unit": "V"}
